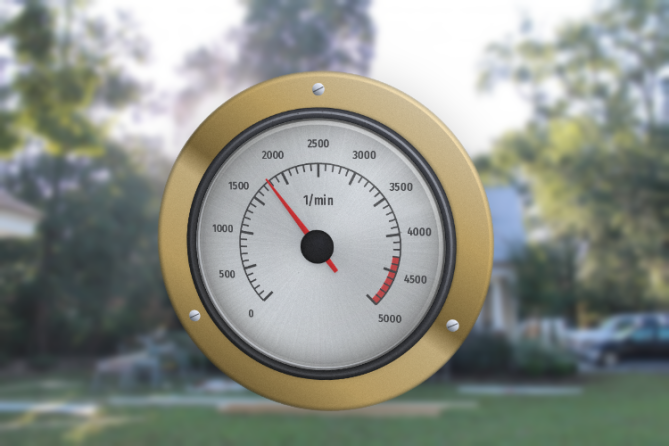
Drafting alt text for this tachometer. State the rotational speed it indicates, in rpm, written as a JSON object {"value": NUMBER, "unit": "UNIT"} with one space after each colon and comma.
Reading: {"value": 1800, "unit": "rpm"}
